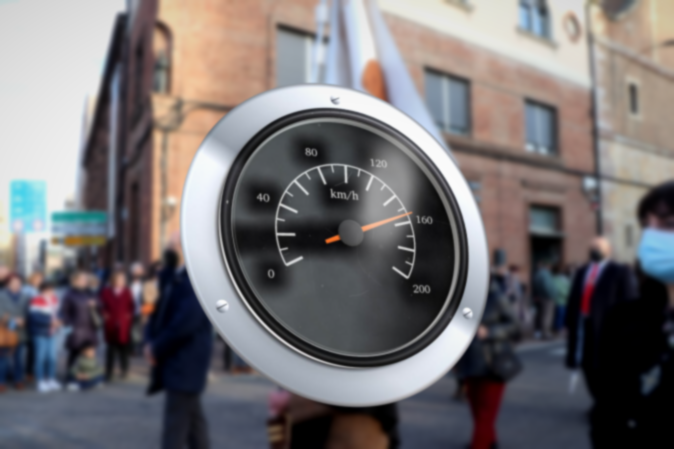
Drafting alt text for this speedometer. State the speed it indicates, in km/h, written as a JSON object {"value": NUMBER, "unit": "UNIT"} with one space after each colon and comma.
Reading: {"value": 155, "unit": "km/h"}
